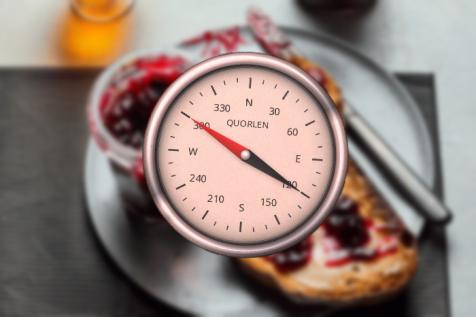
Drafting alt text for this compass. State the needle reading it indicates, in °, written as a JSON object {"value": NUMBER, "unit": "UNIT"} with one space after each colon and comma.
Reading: {"value": 300, "unit": "°"}
